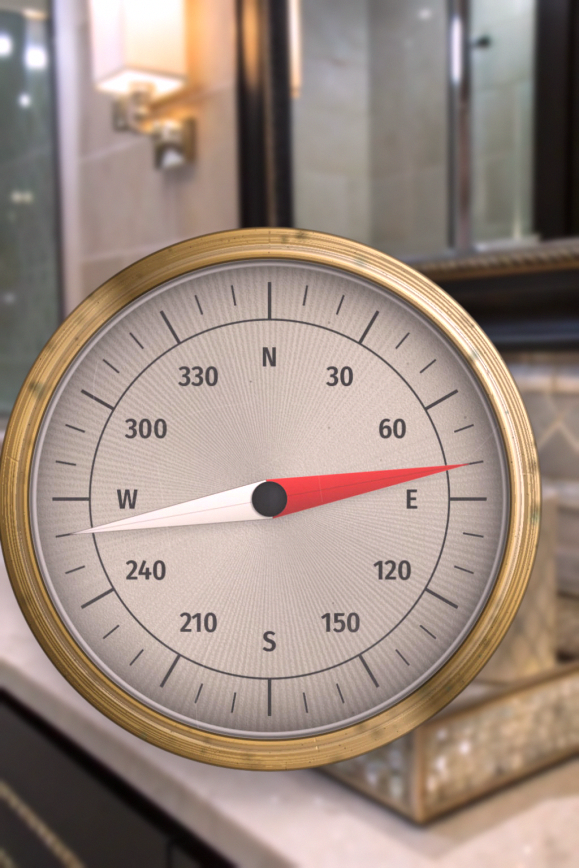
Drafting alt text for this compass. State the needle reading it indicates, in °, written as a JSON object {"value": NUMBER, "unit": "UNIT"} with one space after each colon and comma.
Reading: {"value": 80, "unit": "°"}
